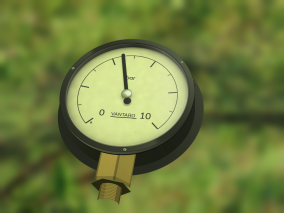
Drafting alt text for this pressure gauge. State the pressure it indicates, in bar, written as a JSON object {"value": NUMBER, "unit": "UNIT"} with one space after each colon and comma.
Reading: {"value": 4.5, "unit": "bar"}
